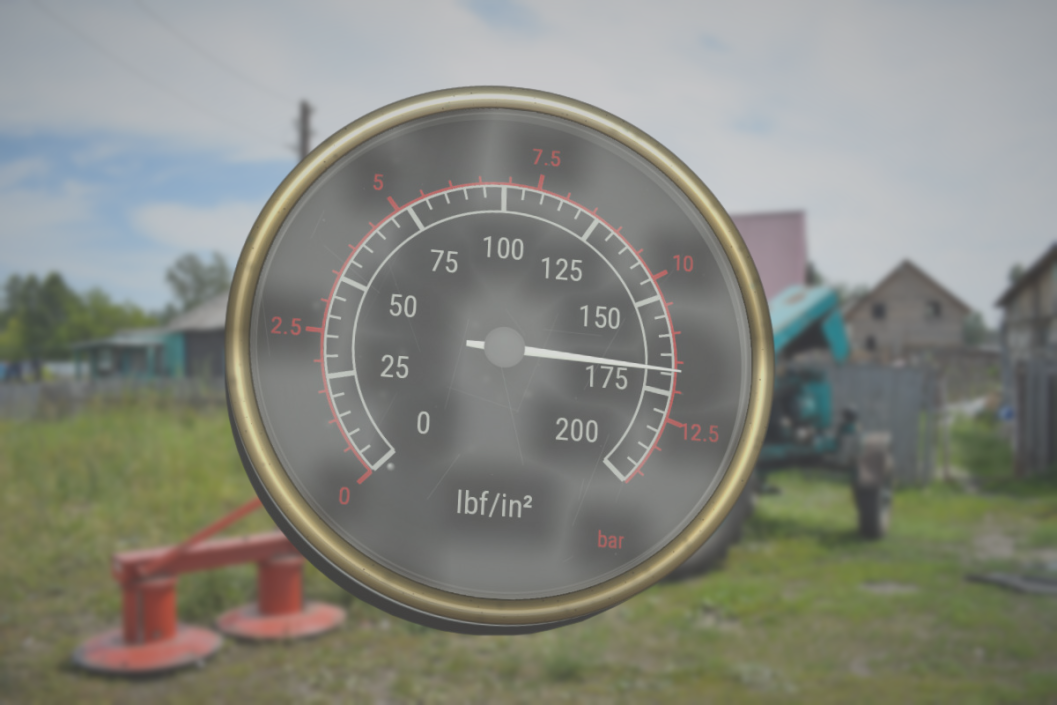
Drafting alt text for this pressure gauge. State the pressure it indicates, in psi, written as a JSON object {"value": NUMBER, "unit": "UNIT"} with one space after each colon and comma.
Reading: {"value": 170, "unit": "psi"}
